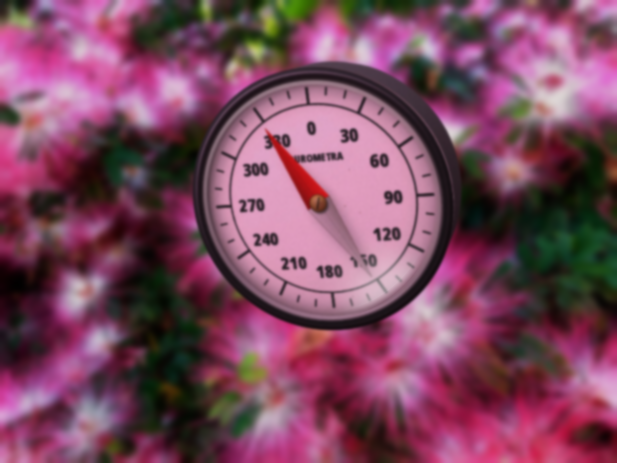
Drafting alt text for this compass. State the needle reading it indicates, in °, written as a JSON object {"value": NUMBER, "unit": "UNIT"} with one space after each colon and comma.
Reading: {"value": 330, "unit": "°"}
